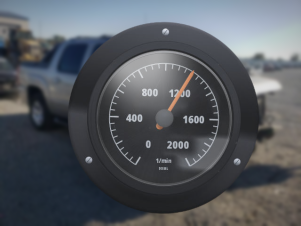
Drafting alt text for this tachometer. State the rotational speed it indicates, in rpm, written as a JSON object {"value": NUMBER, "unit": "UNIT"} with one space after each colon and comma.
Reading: {"value": 1200, "unit": "rpm"}
